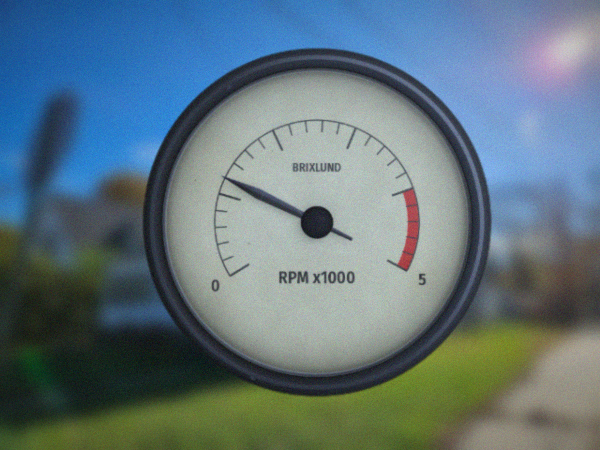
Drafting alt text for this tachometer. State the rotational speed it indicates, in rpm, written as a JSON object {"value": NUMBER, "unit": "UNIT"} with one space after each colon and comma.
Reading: {"value": 1200, "unit": "rpm"}
